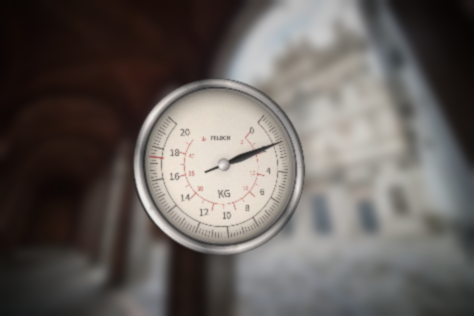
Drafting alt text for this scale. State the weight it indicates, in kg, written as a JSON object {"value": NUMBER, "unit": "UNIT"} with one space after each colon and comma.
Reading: {"value": 2, "unit": "kg"}
